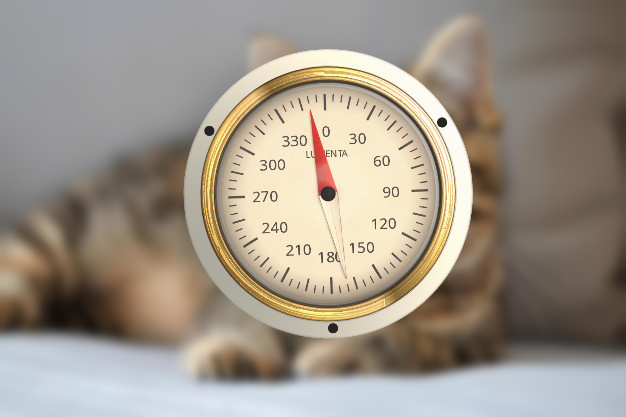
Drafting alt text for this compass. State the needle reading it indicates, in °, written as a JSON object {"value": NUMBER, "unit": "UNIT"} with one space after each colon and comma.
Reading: {"value": 350, "unit": "°"}
